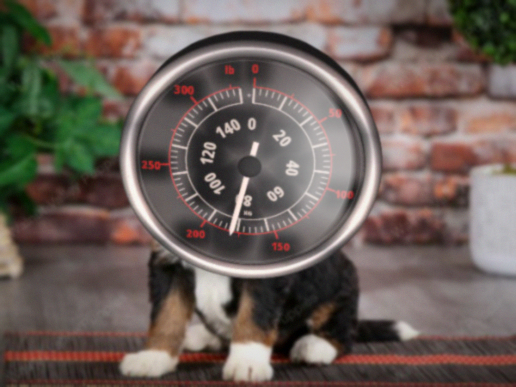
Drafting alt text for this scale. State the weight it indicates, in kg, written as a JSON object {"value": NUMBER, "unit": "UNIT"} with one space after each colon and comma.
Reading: {"value": 82, "unit": "kg"}
